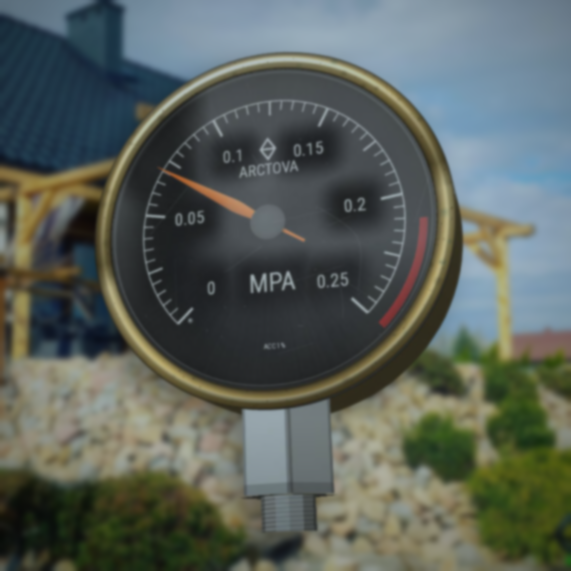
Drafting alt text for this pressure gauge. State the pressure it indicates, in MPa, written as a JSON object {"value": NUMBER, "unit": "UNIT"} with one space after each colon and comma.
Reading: {"value": 0.07, "unit": "MPa"}
